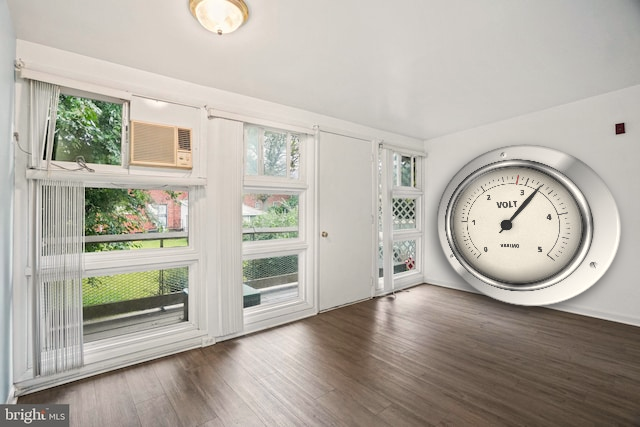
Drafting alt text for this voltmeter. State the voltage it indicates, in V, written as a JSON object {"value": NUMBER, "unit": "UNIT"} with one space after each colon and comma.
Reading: {"value": 3.3, "unit": "V"}
